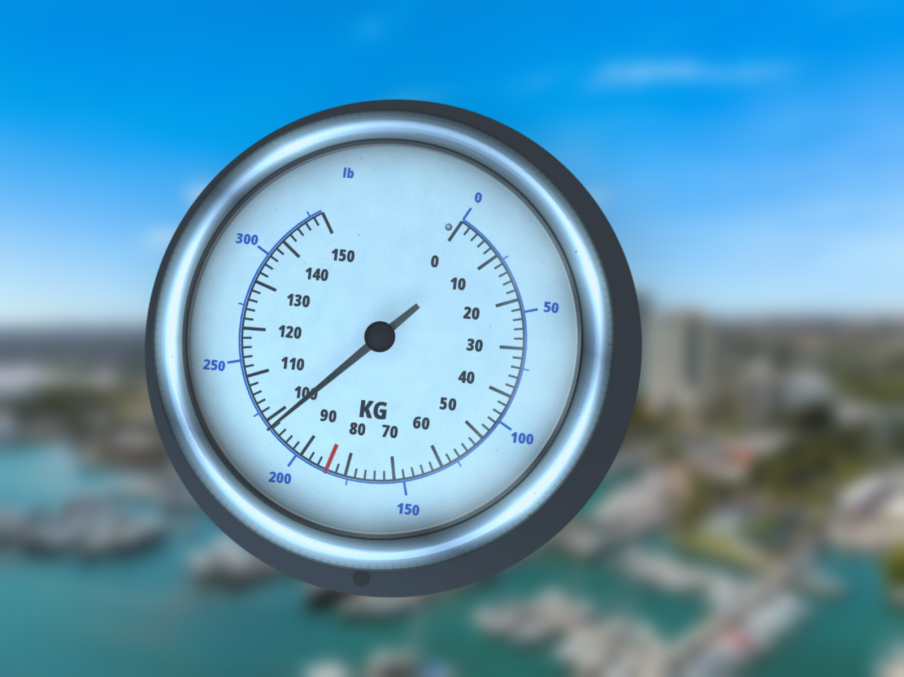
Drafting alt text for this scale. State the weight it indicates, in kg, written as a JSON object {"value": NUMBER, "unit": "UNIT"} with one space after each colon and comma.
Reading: {"value": 98, "unit": "kg"}
